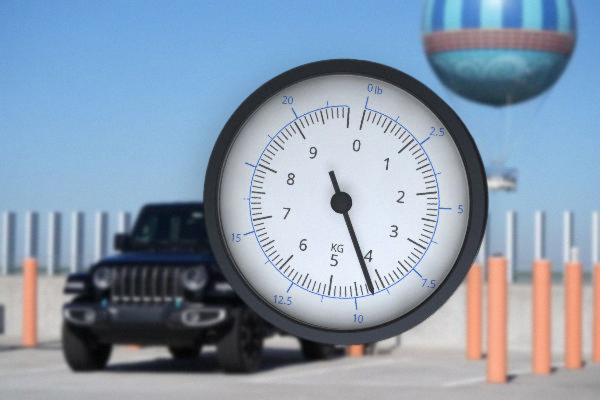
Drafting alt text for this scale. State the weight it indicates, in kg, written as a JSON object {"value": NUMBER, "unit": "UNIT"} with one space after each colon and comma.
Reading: {"value": 4.2, "unit": "kg"}
